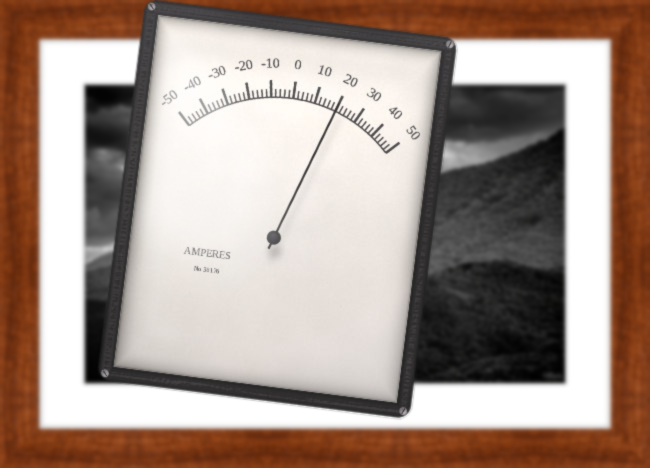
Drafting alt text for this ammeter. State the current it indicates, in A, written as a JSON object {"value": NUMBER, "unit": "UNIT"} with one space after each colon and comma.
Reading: {"value": 20, "unit": "A"}
